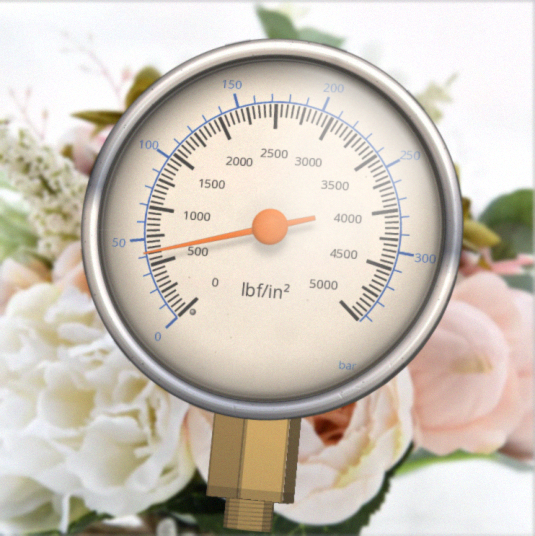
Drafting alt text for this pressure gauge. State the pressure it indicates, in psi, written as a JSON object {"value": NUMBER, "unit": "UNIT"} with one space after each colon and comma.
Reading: {"value": 600, "unit": "psi"}
